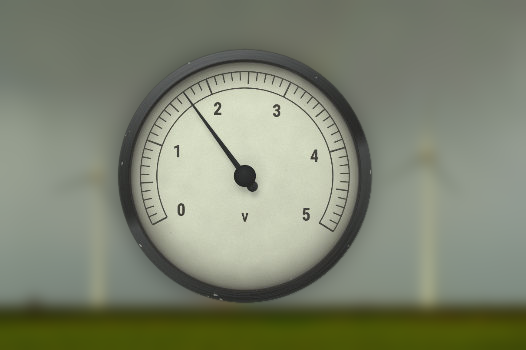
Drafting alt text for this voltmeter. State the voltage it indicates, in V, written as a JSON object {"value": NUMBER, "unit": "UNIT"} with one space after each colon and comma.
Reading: {"value": 1.7, "unit": "V"}
